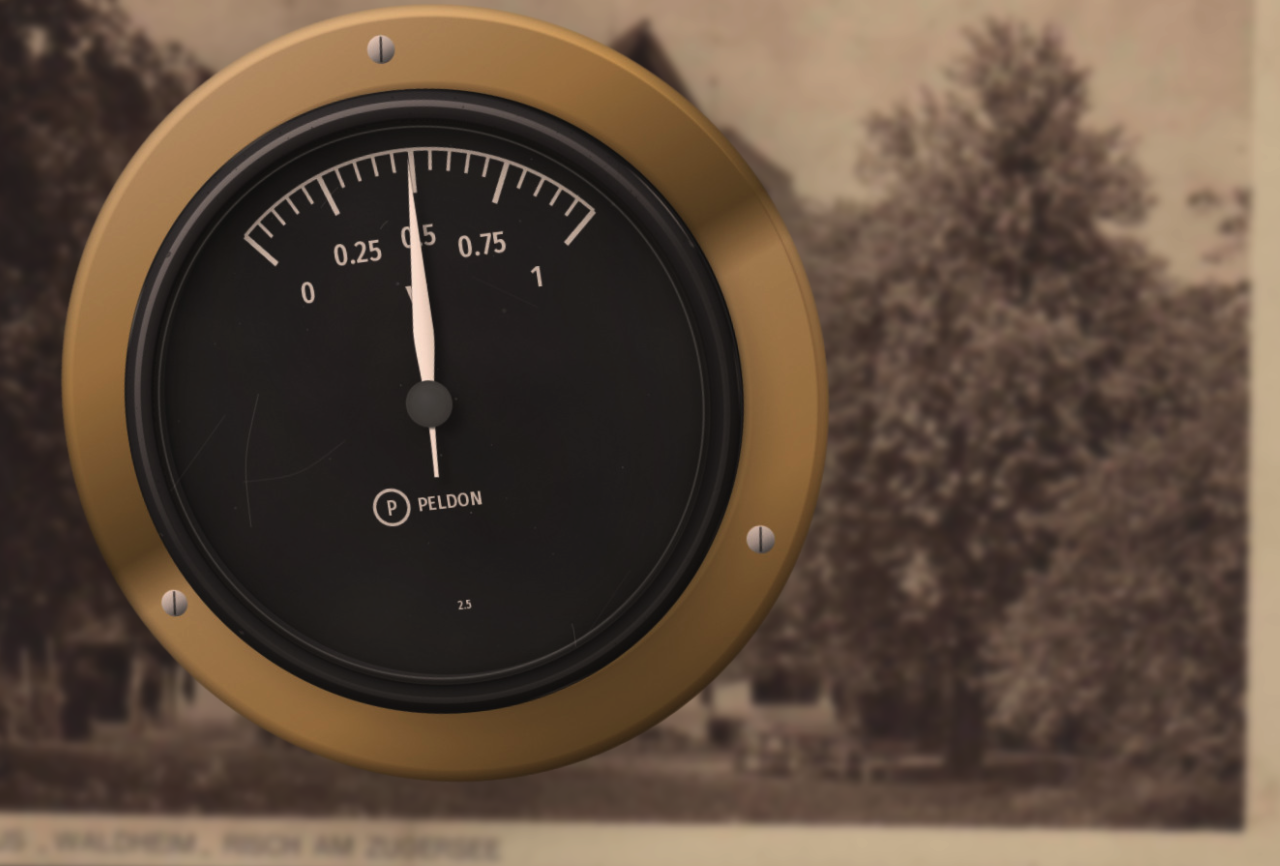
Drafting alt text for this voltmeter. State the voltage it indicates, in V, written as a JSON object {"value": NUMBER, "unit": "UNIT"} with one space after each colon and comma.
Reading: {"value": 0.5, "unit": "V"}
